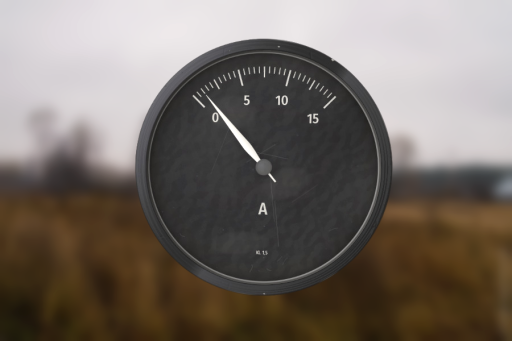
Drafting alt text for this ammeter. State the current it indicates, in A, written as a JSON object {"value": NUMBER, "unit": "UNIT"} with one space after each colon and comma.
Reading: {"value": 1, "unit": "A"}
